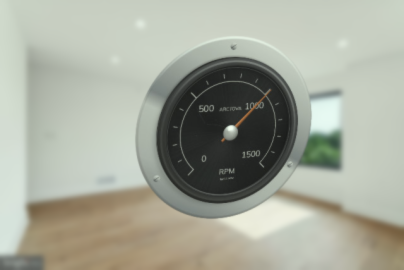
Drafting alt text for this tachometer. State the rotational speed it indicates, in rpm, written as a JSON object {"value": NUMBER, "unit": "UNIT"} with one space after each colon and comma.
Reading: {"value": 1000, "unit": "rpm"}
